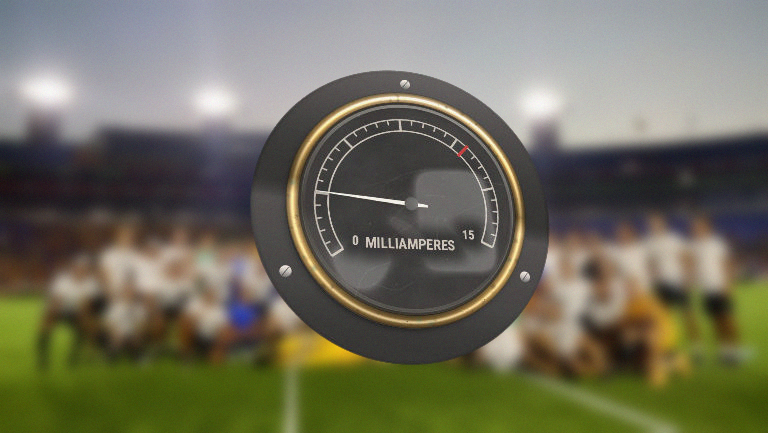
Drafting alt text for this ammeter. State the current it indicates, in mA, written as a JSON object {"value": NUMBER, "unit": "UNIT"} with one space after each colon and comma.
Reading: {"value": 2.5, "unit": "mA"}
